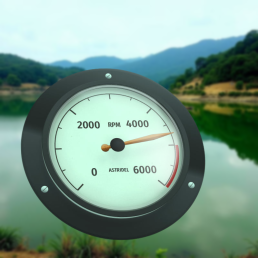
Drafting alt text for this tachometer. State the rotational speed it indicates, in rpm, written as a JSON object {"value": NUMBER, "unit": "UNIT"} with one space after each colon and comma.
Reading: {"value": 4750, "unit": "rpm"}
